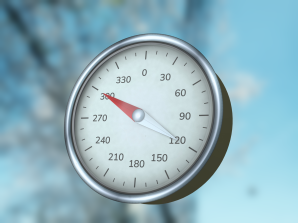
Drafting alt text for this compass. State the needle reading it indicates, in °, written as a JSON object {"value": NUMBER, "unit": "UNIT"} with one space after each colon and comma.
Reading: {"value": 300, "unit": "°"}
